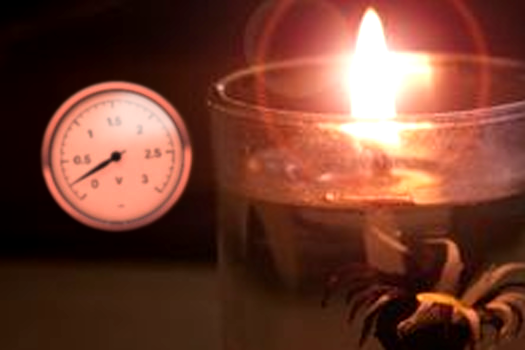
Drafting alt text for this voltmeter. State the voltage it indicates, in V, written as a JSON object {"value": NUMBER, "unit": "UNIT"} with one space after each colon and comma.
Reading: {"value": 0.2, "unit": "V"}
